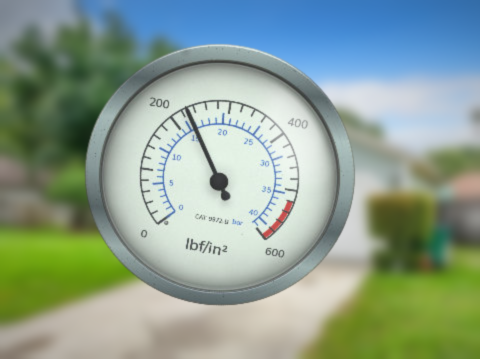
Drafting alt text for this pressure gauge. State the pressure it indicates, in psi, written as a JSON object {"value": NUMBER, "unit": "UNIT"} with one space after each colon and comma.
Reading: {"value": 230, "unit": "psi"}
